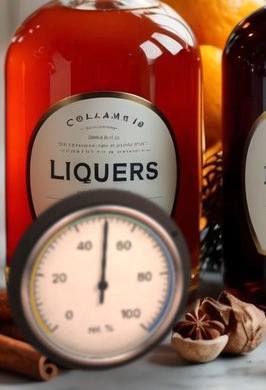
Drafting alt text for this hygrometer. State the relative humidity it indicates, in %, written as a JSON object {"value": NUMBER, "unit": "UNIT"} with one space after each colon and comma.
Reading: {"value": 50, "unit": "%"}
